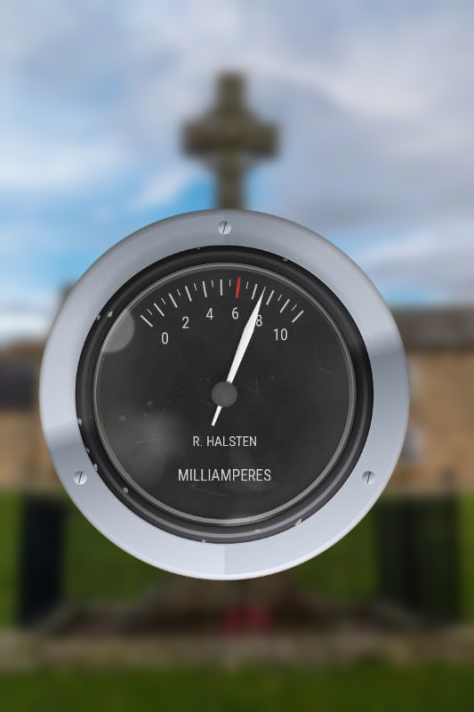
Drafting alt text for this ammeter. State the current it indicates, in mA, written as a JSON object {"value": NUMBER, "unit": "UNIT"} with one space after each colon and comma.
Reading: {"value": 7.5, "unit": "mA"}
